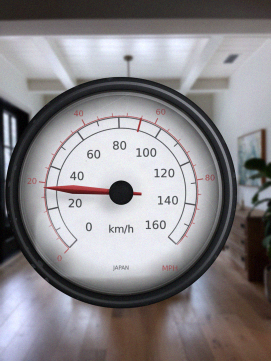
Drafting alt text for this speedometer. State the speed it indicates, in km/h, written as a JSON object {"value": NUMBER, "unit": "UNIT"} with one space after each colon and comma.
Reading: {"value": 30, "unit": "km/h"}
